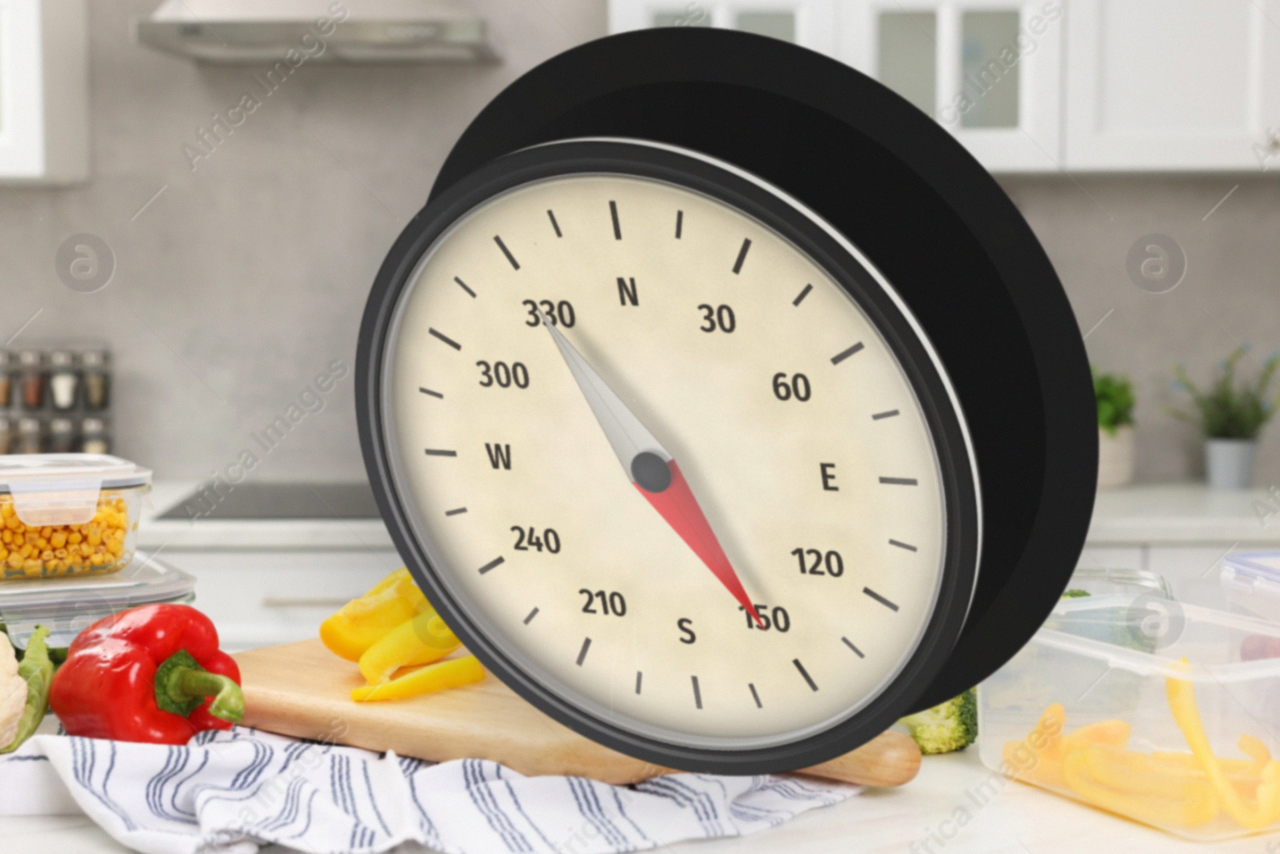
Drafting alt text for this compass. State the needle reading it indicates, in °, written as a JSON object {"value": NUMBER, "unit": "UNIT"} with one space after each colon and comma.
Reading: {"value": 150, "unit": "°"}
